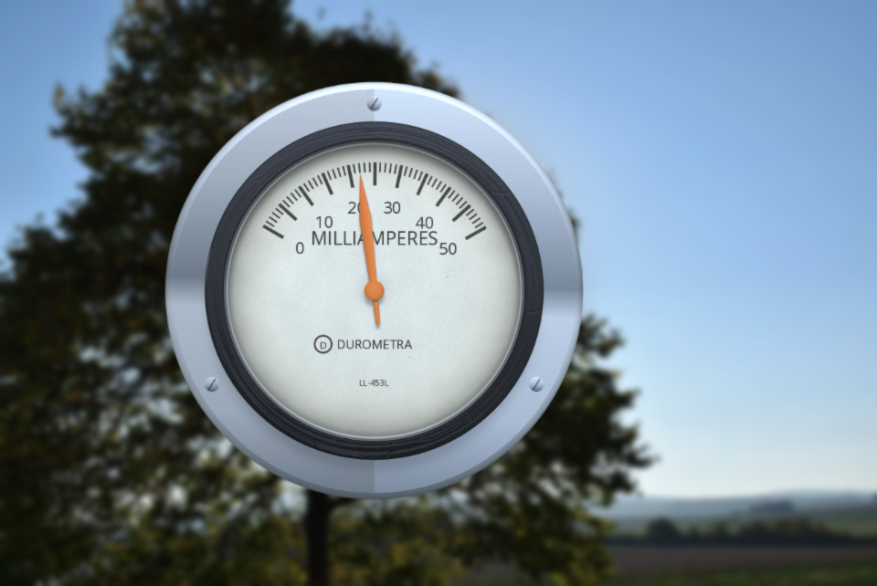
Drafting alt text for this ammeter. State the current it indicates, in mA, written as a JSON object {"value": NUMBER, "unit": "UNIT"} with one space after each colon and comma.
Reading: {"value": 22, "unit": "mA"}
